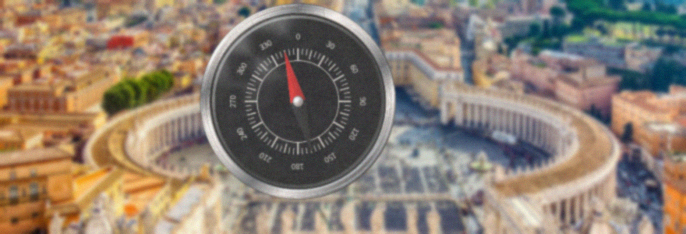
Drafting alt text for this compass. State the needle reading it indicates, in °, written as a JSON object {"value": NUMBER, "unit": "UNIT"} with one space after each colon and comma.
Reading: {"value": 345, "unit": "°"}
